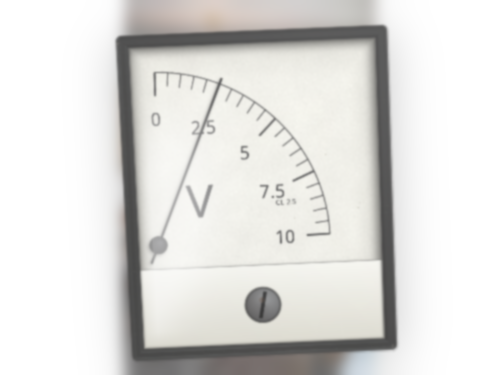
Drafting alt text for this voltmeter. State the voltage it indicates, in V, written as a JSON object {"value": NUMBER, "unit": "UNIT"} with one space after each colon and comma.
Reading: {"value": 2.5, "unit": "V"}
